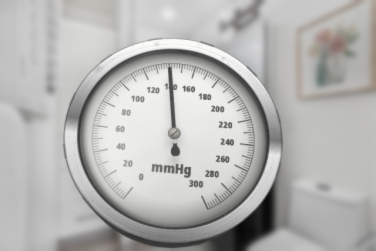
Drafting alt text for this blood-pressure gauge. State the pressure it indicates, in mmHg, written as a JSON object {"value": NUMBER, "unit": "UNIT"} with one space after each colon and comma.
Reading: {"value": 140, "unit": "mmHg"}
